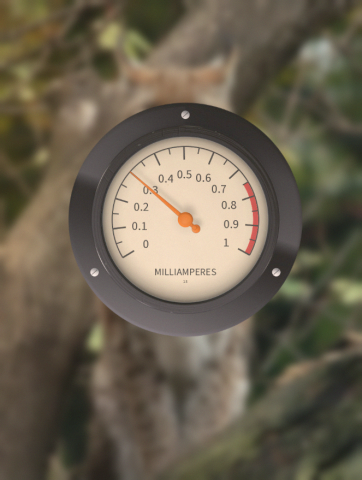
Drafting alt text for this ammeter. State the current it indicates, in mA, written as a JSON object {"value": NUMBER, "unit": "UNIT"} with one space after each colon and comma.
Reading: {"value": 0.3, "unit": "mA"}
